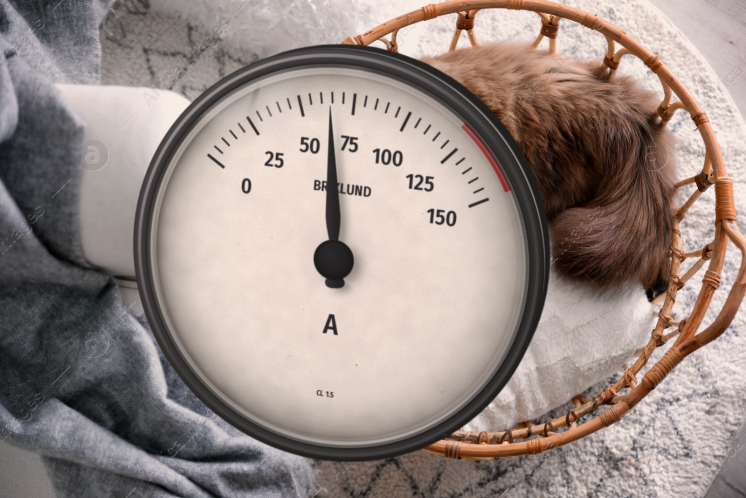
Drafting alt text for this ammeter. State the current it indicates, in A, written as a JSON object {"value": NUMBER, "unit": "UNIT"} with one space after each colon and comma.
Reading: {"value": 65, "unit": "A"}
